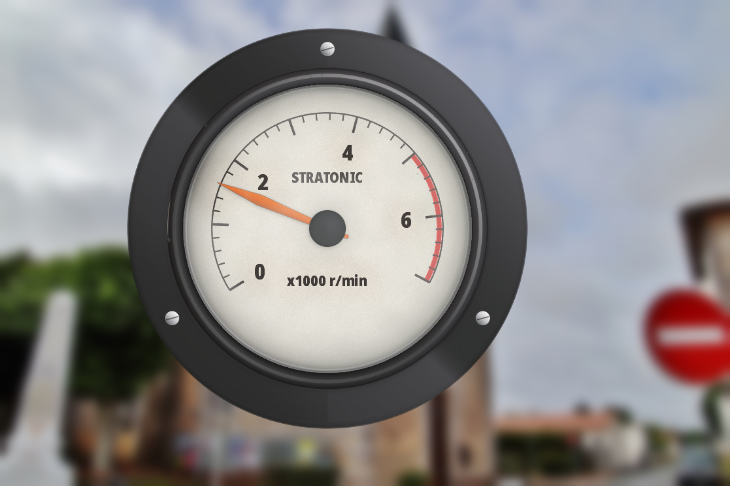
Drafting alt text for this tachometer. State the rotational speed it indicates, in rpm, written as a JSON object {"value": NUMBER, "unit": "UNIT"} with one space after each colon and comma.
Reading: {"value": 1600, "unit": "rpm"}
